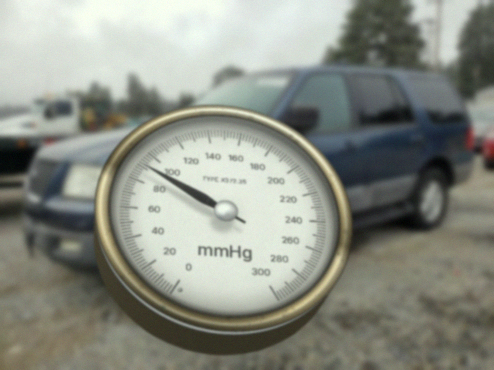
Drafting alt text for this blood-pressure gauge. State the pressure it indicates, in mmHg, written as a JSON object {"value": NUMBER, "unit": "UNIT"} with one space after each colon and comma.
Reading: {"value": 90, "unit": "mmHg"}
